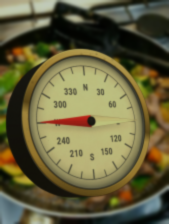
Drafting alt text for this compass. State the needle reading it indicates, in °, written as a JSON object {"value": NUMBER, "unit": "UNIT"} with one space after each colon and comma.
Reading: {"value": 270, "unit": "°"}
